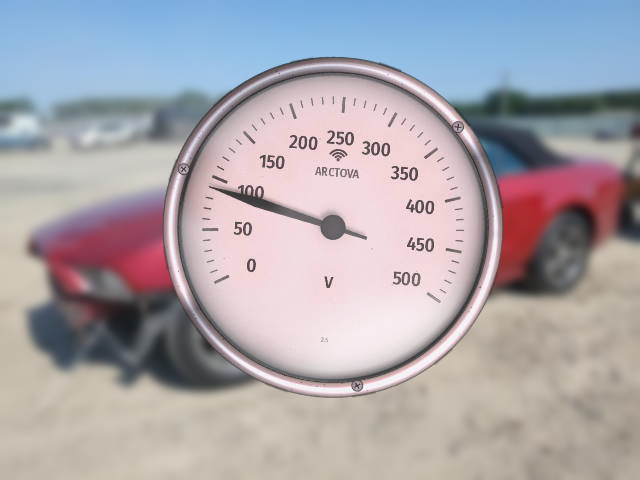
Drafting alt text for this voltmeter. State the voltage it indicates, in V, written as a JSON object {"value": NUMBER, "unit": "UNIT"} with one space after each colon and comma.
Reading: {"value": 90, "unit": "V"}
